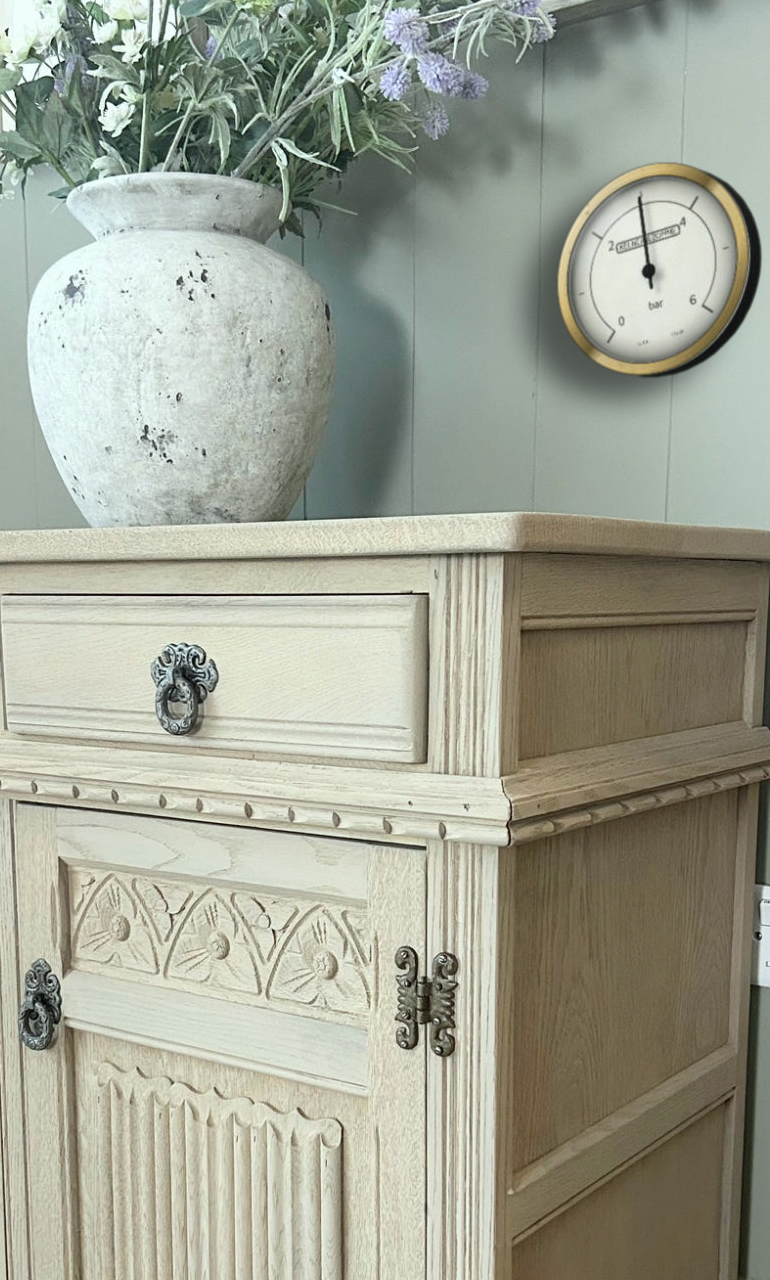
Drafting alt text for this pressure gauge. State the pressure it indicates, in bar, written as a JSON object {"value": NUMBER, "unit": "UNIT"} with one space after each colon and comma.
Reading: {"value": 3, "unit": "bar"}
